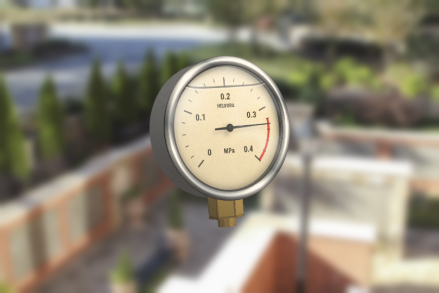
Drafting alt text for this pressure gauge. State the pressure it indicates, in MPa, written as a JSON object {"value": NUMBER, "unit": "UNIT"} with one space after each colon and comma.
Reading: {"value": 0.33, "unit": "MPa"}
